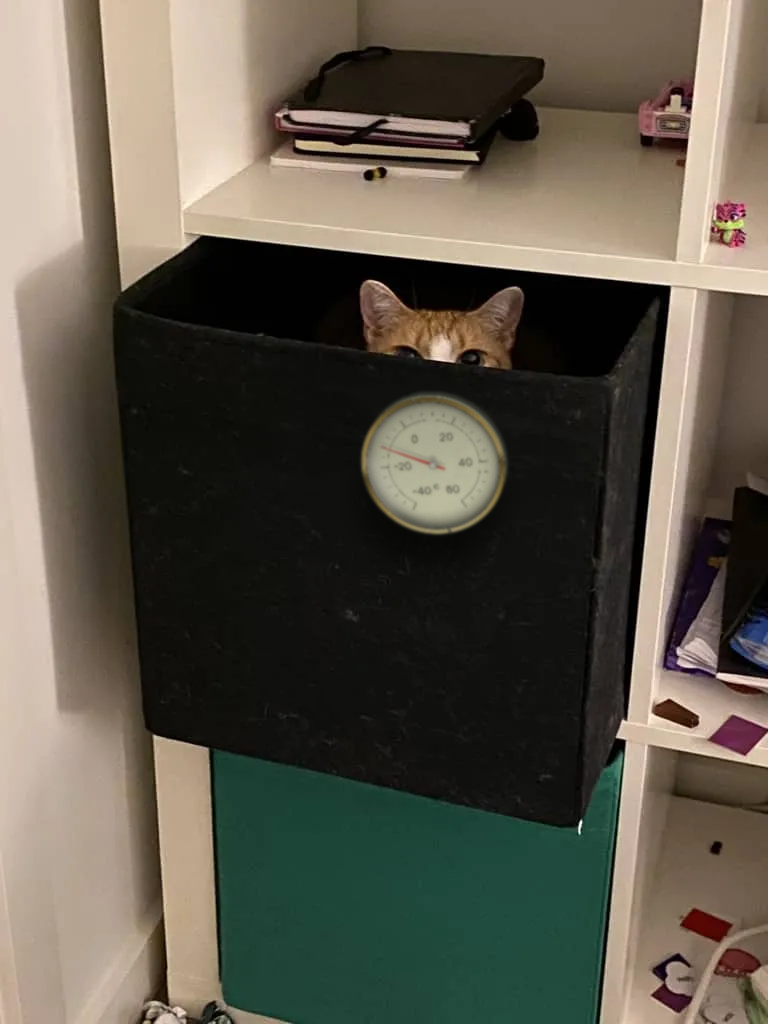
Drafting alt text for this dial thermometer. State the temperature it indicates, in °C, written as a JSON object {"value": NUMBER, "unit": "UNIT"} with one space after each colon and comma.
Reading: {"value": -12, "unit": "°C"}
